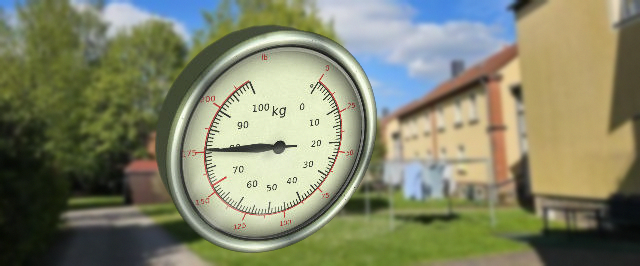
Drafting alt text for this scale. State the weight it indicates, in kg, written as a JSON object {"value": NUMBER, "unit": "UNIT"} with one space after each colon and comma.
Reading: {"value": 80, "unit": "kg"}
